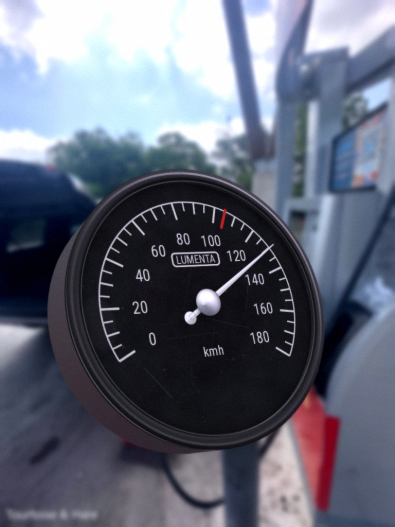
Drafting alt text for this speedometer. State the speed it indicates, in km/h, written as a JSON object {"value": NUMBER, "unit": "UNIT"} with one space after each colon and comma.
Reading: {"value": 130, "unit": "km/h"}
